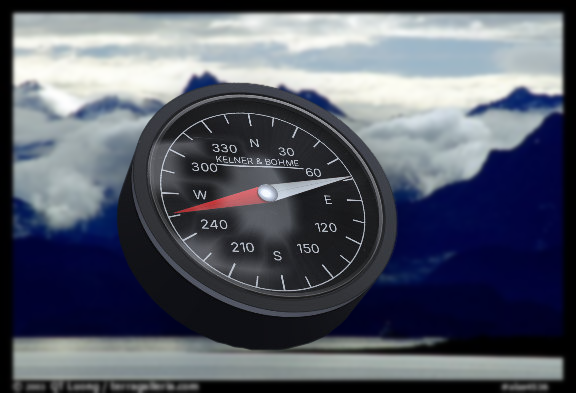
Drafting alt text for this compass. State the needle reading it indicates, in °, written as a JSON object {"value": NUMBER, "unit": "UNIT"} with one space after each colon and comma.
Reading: {"value": 255, "unit": "°"}
